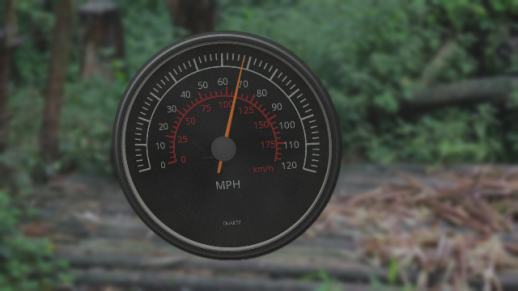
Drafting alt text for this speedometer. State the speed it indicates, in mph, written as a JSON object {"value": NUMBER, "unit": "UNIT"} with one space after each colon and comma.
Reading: {"value": 68, "unit": "mph"}
